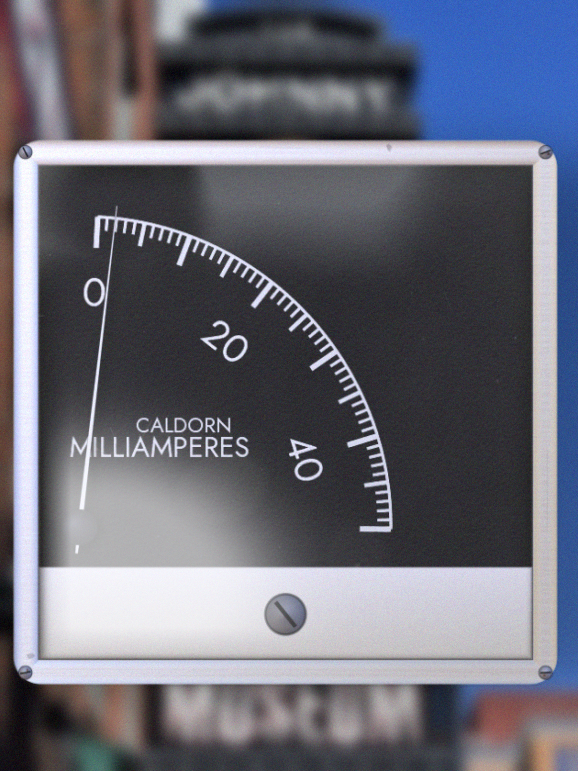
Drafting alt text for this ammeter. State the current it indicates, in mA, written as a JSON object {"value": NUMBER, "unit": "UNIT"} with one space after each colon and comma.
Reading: {"value": 2, "unit": "mA"}
